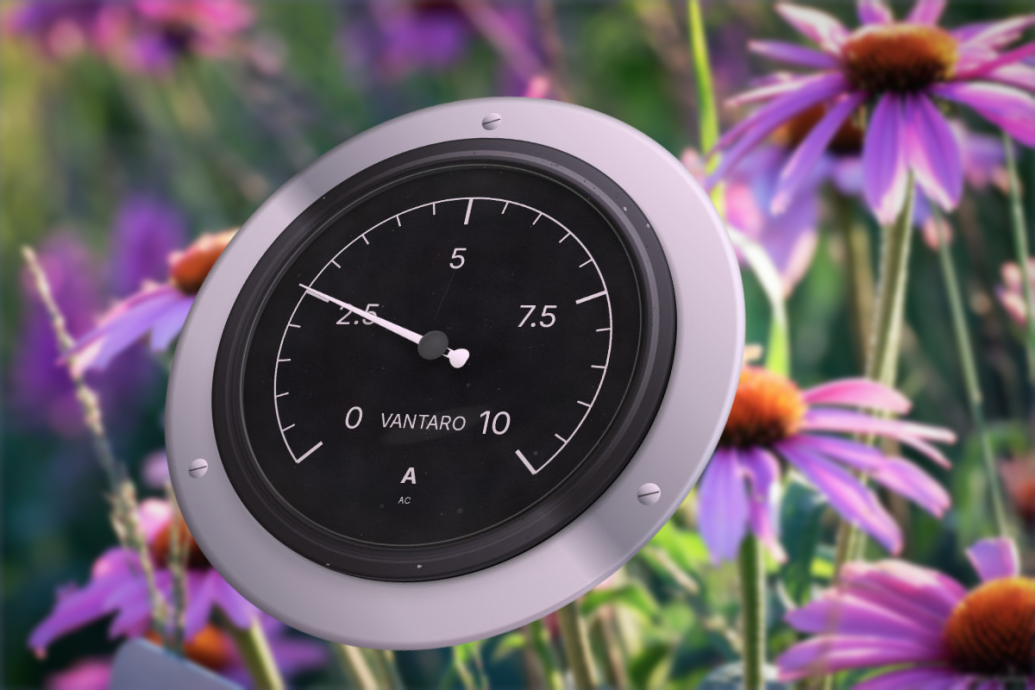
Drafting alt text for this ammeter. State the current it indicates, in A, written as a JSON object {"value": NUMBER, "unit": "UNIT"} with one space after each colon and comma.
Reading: {"value": 2.5, "unit": "A"}
